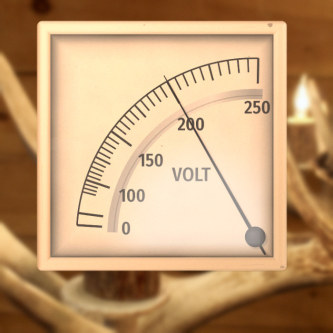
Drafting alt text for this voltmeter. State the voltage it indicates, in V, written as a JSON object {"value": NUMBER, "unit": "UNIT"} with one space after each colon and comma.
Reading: {"value": 200, "unit": "V"}
